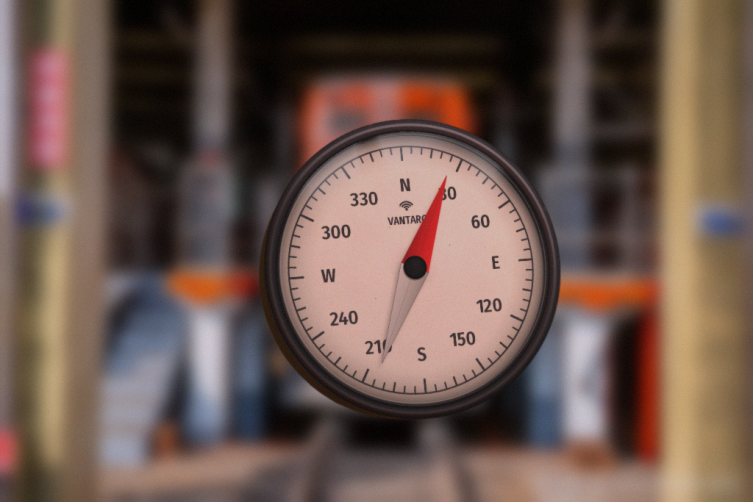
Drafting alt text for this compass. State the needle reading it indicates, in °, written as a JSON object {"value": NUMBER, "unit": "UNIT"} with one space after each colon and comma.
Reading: {"value": 25, "unit": "°"}
